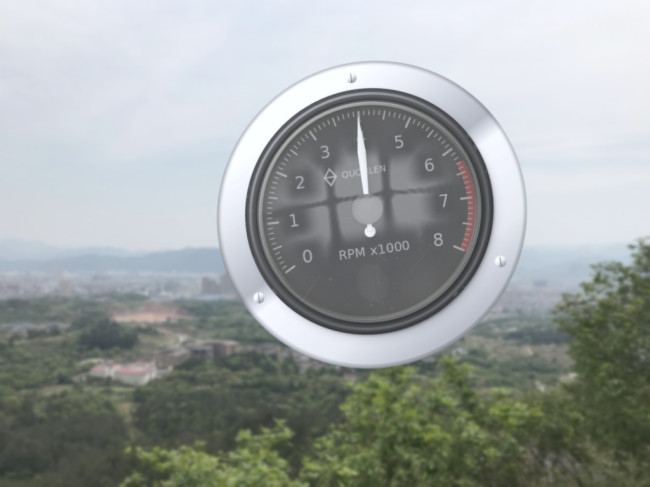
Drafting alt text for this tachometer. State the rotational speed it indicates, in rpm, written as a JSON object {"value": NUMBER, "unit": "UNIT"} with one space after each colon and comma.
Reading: {"value": 4000, "unit": "rpm"}
